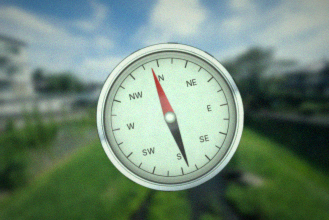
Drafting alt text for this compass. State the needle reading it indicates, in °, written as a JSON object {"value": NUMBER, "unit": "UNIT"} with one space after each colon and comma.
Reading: {"value": 352.5, "unit": "°"}
